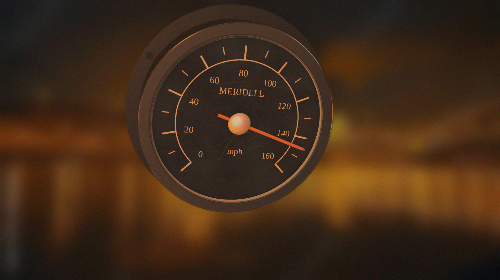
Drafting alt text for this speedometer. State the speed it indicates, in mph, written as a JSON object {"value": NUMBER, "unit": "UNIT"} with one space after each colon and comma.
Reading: {"value": 145, "unit": "mph"}
